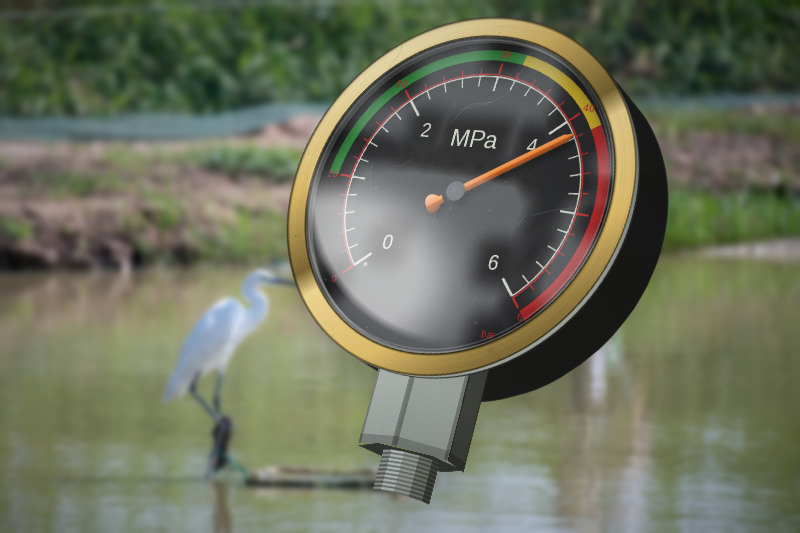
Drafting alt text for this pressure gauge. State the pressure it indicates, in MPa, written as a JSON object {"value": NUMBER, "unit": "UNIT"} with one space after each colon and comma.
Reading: {"value": 4.2, "unit": "MPa"}
